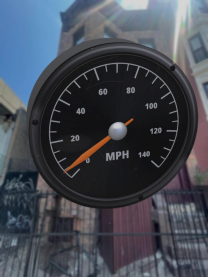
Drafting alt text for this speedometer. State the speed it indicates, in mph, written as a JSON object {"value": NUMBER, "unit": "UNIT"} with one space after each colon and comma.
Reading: {"value": 5, "unit": "mph"}
